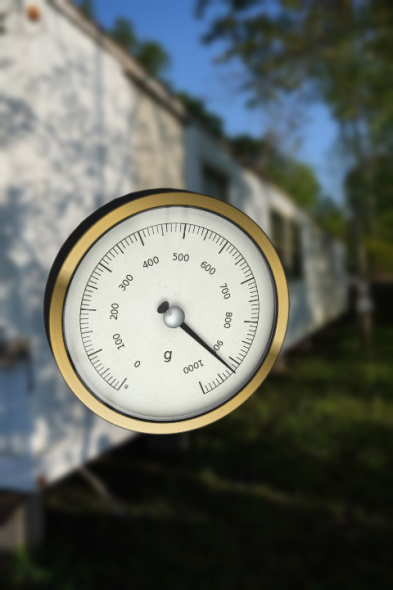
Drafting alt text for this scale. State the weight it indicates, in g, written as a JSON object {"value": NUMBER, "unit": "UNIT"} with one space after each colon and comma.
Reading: {"value": 920, "unit": "g"}
